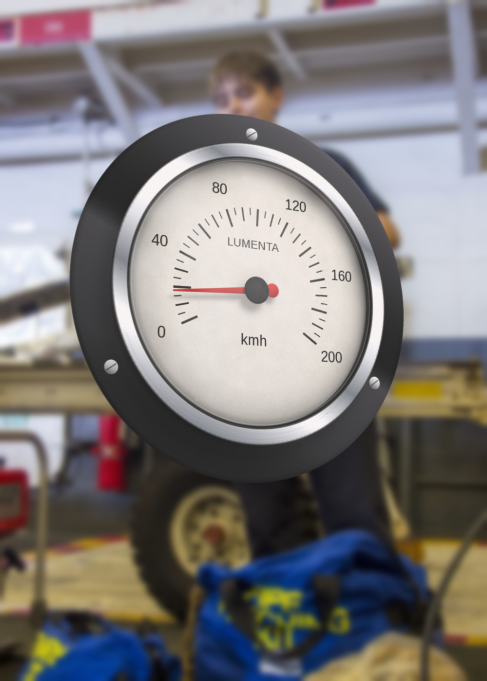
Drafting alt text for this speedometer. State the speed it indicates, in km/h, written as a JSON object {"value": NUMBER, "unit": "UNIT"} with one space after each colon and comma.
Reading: {"value": 17.5, "unit": "km/h"}
